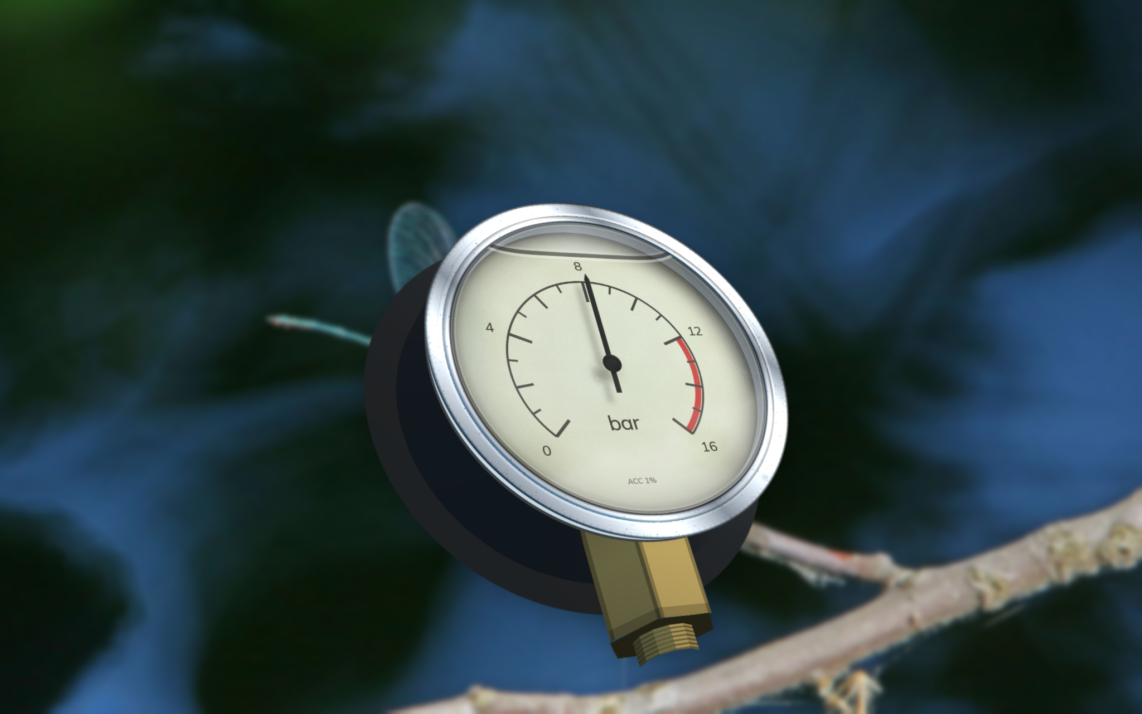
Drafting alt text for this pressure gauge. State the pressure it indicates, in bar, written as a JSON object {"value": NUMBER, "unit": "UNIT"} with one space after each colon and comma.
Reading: {"value": 8, "unit": "bar"}
